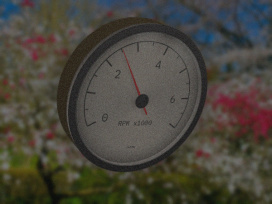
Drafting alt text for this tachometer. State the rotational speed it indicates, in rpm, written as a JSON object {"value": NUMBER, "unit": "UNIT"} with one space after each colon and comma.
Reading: {"value": 2500, "unit": "rpm"}
